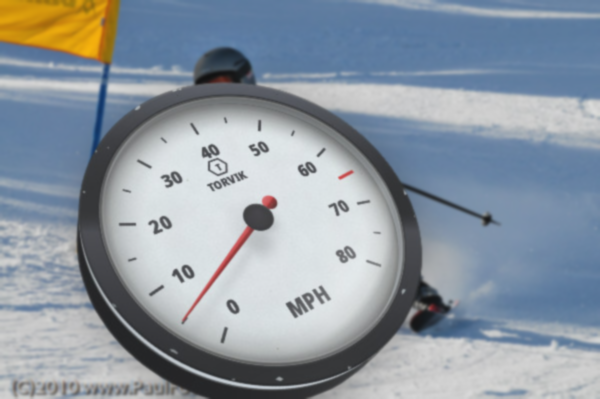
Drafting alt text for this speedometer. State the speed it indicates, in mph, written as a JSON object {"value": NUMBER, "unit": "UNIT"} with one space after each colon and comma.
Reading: {"value": 5, "unit": "mph"}
